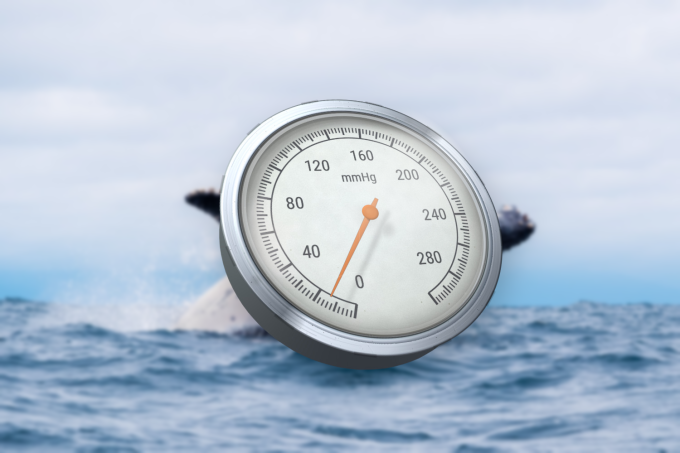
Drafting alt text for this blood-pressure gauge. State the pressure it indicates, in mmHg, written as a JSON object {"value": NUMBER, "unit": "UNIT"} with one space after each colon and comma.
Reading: {"value": 14, "unit": "mmHg"}
